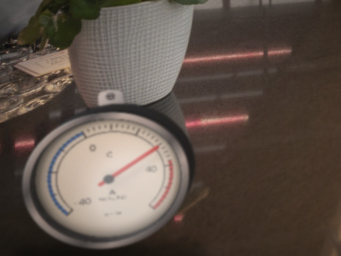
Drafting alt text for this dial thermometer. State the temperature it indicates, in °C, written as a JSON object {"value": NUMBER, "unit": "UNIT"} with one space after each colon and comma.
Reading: {"value": 30, "unit": "°C"}
